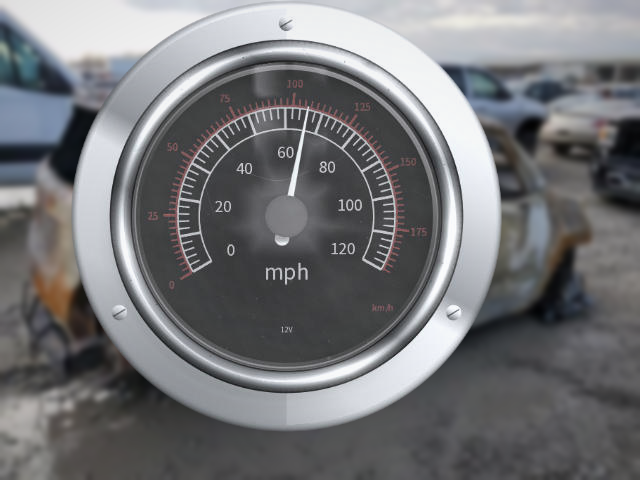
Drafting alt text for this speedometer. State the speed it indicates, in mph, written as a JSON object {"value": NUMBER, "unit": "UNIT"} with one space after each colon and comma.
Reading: {"value": 66, "unit": "mph"}
